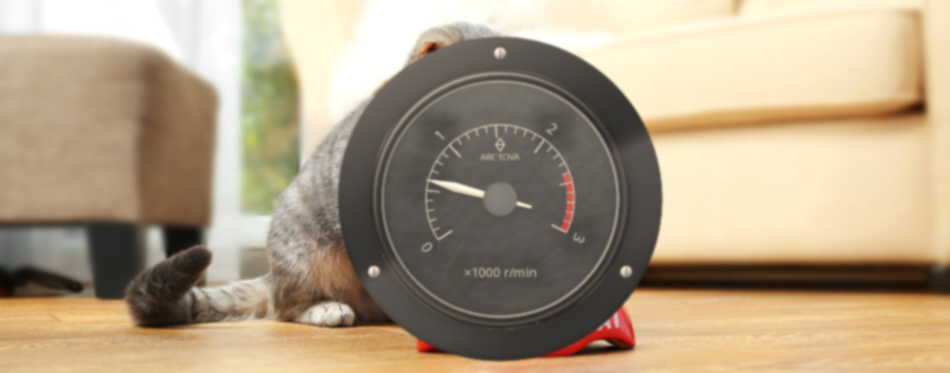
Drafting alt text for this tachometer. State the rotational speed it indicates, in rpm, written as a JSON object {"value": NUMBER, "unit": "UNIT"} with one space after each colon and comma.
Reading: {"value": 600, "unit": "rpm"}
